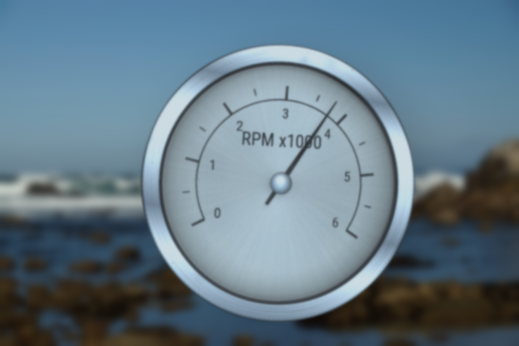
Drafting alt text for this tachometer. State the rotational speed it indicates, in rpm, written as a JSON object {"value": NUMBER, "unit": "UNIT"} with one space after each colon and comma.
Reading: {"value": 3750, "unit": "rpm"}
